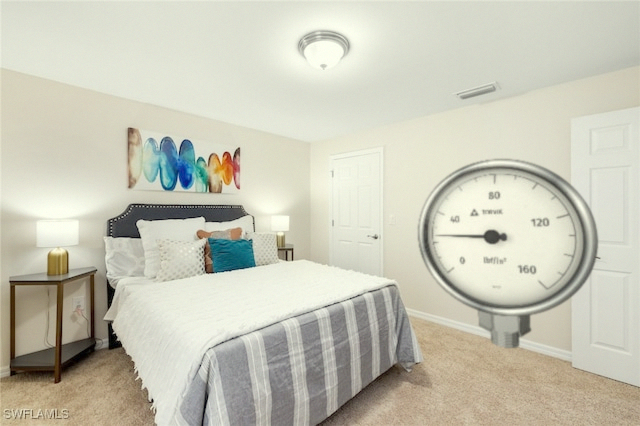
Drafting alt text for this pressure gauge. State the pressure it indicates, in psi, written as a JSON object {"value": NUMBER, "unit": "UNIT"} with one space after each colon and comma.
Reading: {"value": 25, "unit": "psi"}
